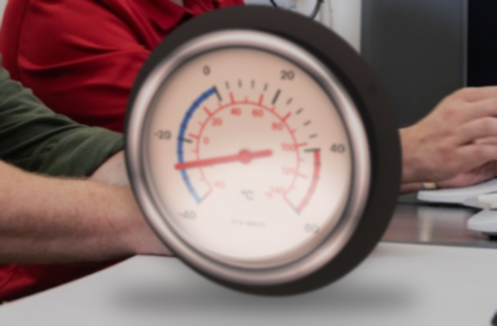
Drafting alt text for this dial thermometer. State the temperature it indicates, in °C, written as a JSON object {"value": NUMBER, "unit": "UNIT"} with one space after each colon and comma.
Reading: {"value": -28, "unit": "°C"}
